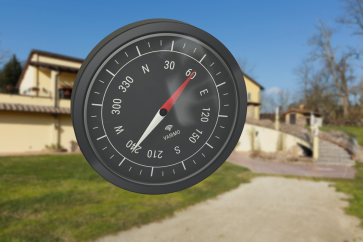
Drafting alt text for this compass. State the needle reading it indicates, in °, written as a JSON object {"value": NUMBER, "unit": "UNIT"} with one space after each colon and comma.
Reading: {"value": 60, "unit": "°"}
